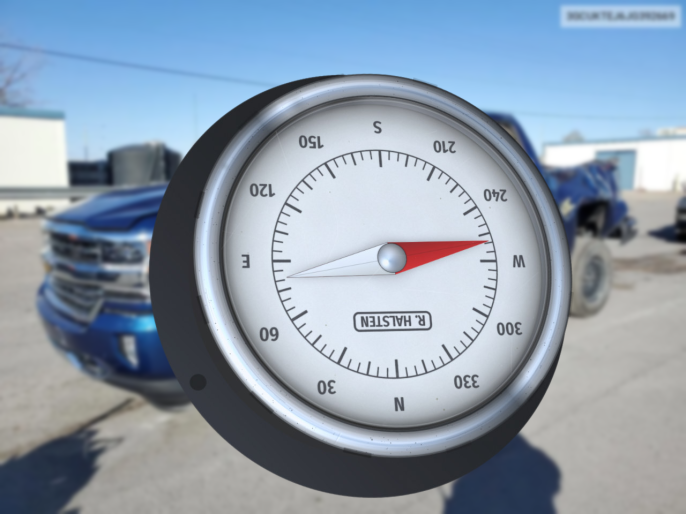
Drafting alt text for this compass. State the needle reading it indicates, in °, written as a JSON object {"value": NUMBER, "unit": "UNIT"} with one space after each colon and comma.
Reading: {"value": 260, "unit": "°"}
